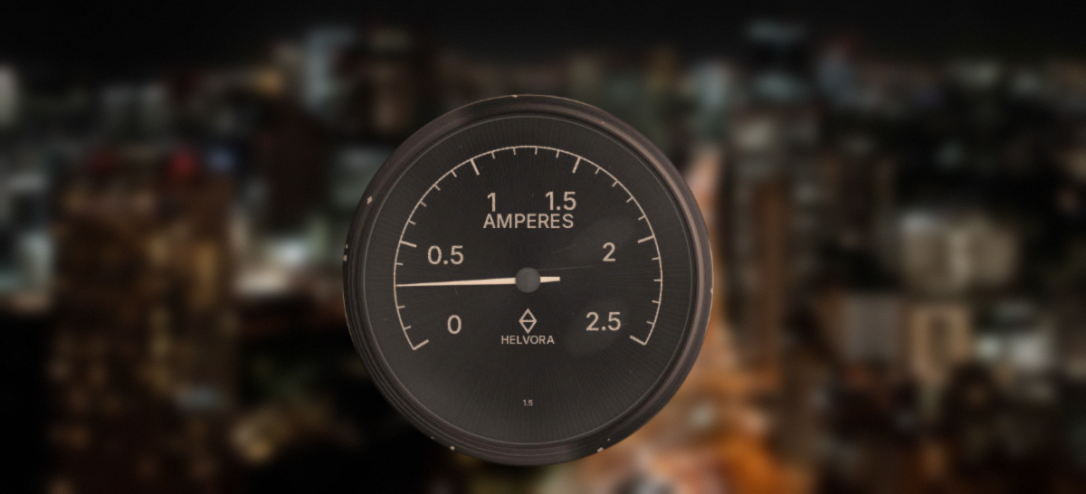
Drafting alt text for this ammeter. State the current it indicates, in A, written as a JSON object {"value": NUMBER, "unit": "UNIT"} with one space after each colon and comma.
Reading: {"value": 0.3, "unit": "A"}
